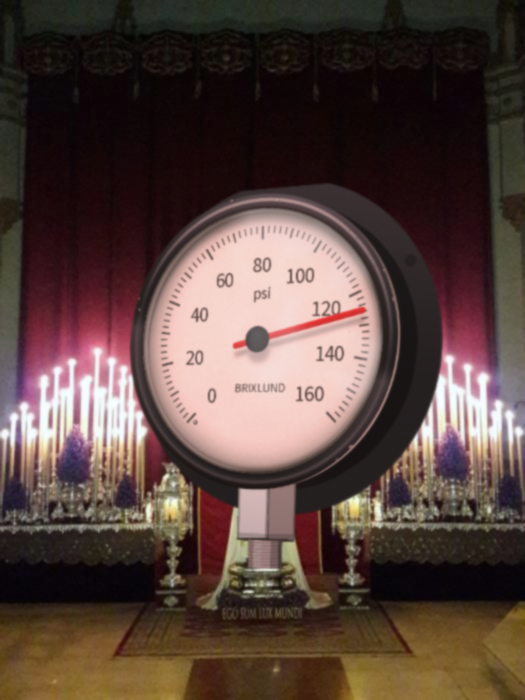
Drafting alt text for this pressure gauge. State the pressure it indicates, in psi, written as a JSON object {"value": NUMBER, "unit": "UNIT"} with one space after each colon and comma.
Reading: {"value": 126, "unit": "psi"}
